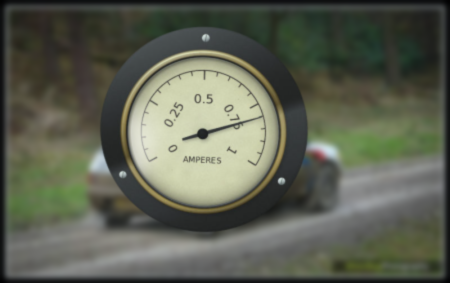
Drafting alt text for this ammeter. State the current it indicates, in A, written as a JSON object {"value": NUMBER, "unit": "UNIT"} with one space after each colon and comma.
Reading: {"value": 0.8, "unit": "A"}
